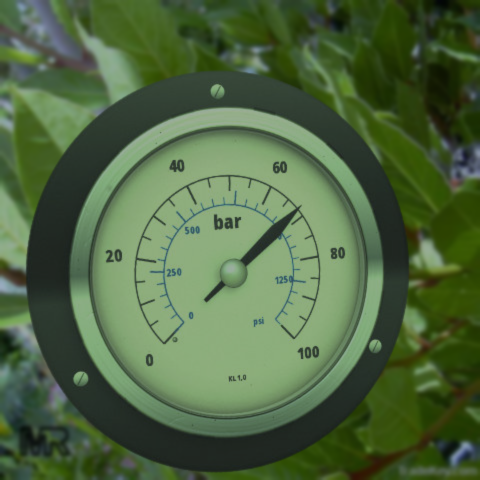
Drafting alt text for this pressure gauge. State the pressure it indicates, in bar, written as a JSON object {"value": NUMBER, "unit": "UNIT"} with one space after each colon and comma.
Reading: {"value": 67.5, "unit": "bar"}
